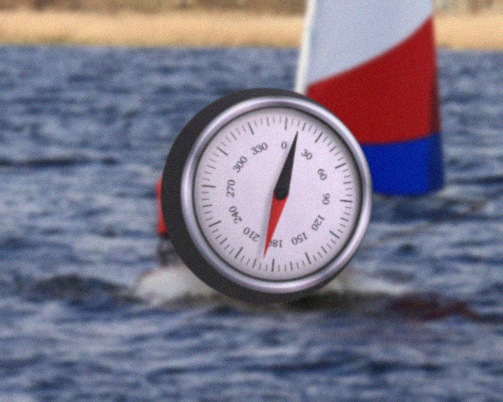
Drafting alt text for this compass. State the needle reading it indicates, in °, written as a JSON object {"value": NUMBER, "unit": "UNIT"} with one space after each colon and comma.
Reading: {"value": 190, "unit": "°"}
